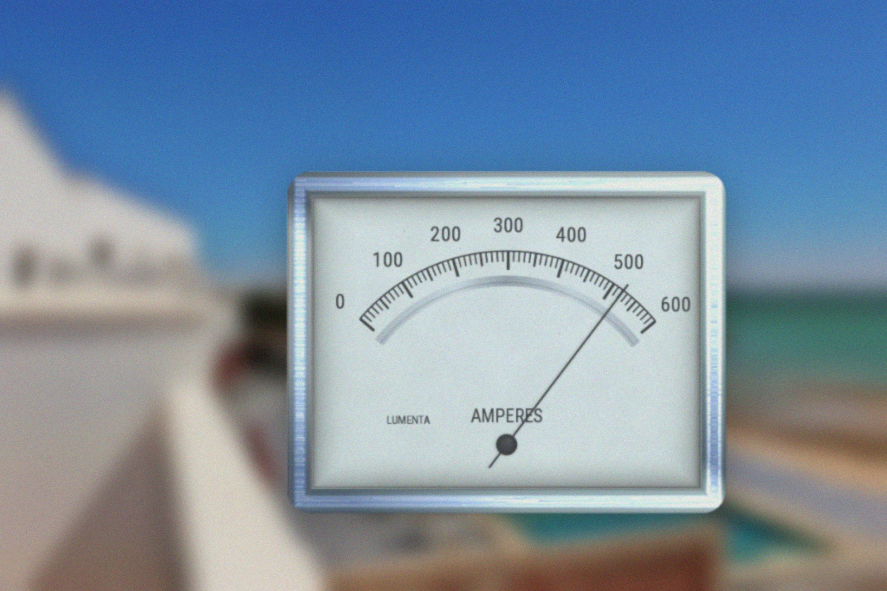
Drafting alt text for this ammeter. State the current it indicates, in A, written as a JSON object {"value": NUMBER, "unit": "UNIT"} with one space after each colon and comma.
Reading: {"value": 520, "unit": "A"}
